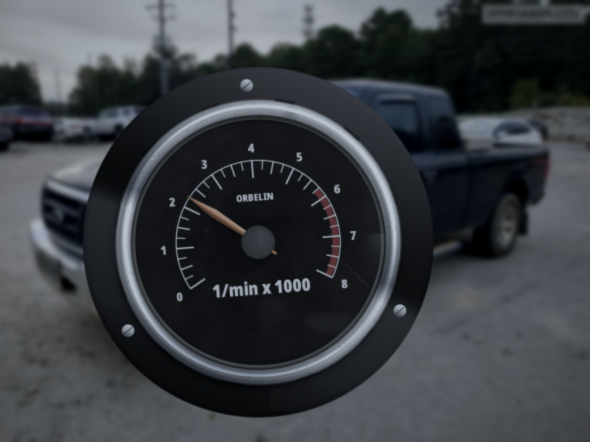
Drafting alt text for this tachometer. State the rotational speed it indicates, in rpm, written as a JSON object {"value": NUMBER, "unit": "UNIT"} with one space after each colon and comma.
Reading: {"value": 2250, "unit": "rpm"}
